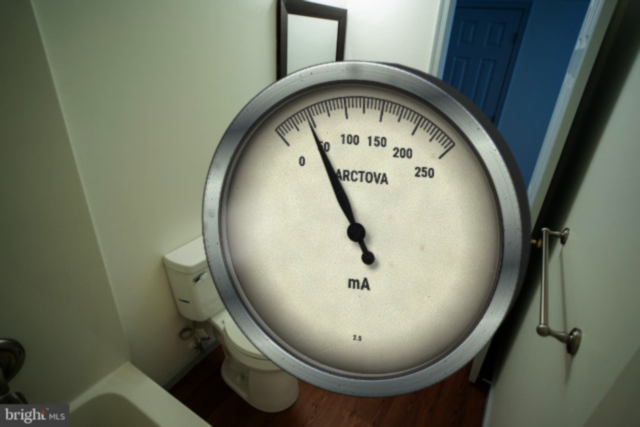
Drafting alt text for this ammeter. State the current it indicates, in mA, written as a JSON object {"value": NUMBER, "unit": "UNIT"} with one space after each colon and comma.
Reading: {"value": 50, "unit": "mA"}
